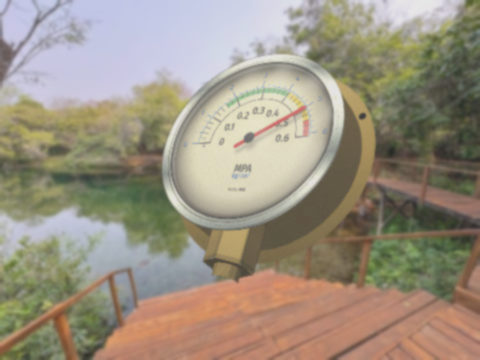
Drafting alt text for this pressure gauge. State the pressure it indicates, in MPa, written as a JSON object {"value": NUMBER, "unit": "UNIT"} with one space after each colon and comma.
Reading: {"value": 0.5, "unit": "MPa"}
